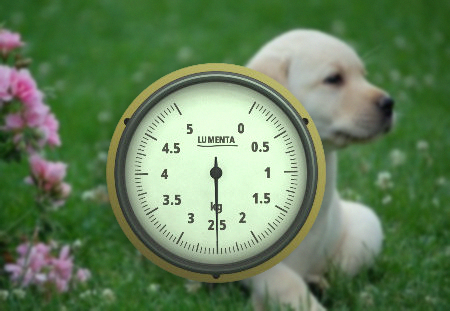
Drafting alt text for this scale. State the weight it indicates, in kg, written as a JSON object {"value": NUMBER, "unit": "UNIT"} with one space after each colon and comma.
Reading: {"value": 2.5, "unit": "kg"}
